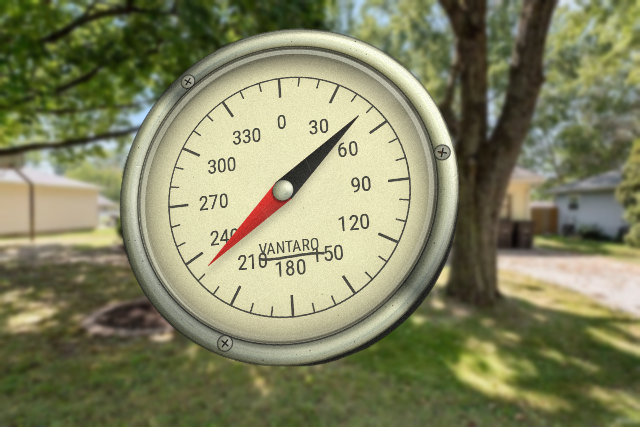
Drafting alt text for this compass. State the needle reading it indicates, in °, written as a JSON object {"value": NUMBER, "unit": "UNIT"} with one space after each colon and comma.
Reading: {"value": 230, "unit": "°"}
